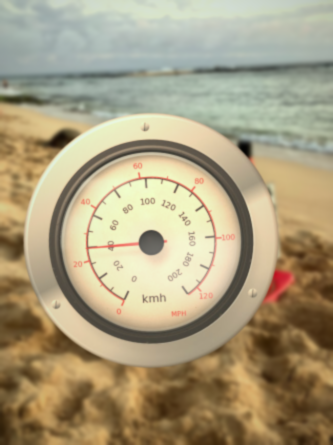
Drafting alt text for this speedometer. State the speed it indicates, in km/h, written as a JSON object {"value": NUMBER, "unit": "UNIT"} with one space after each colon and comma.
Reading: {"value": 40, "unit": "km/h"}
